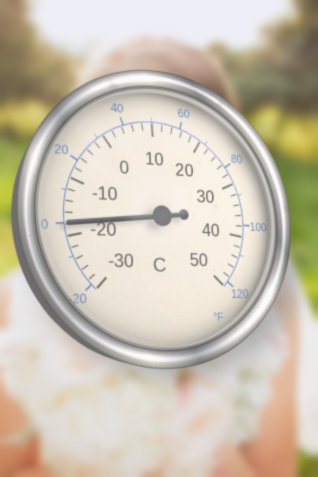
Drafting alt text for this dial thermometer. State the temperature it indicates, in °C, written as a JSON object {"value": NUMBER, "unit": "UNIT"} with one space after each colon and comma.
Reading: {"value": -18, "unit": "°C"}
